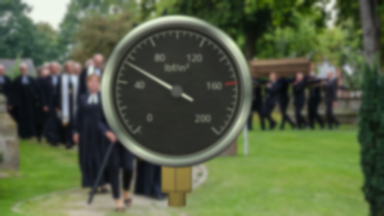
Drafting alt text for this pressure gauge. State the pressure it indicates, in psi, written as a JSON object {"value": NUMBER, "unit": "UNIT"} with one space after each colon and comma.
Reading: {"value": 55, "unit": "psi"}
